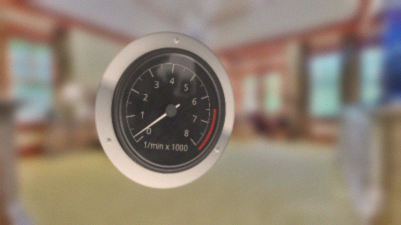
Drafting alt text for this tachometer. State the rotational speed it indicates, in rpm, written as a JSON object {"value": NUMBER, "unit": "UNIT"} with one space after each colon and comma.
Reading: {"value": 250, "unit": "rpm"}
